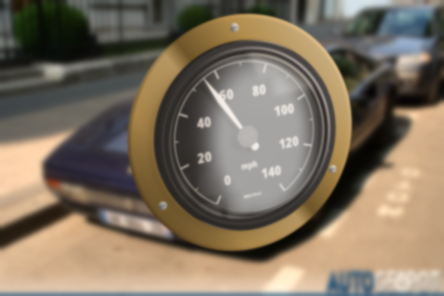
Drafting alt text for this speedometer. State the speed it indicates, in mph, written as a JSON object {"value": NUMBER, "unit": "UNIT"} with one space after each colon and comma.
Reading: {"value": 55, "unit": "mph"}
